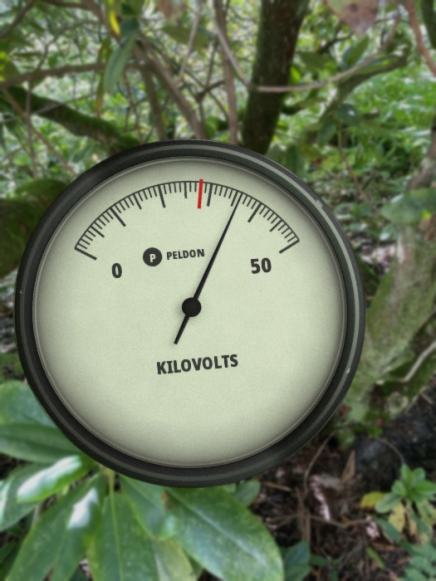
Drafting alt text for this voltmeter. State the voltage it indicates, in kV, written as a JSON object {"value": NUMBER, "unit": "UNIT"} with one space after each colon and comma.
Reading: {"value": 36, "unit": "kV"}
